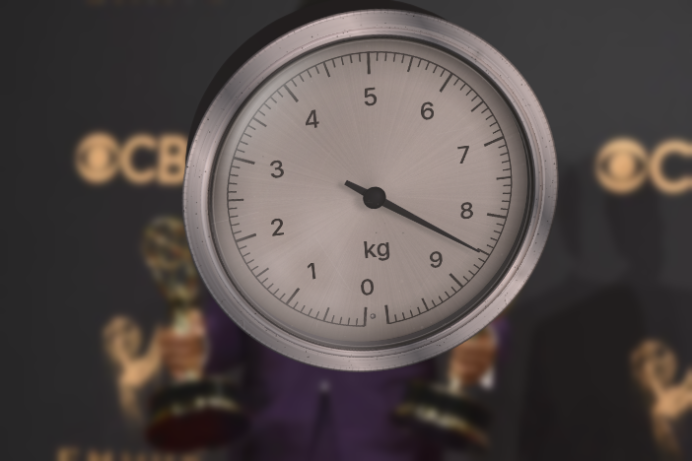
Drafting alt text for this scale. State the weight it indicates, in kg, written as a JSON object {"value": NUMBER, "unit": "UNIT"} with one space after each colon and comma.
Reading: {"value": 8.5, "unit": "kg"}
